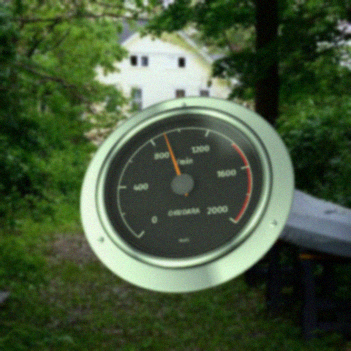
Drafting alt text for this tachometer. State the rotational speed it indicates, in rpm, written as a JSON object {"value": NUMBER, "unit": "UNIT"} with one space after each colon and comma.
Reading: {"value": 900, "unit": "rpm"}
